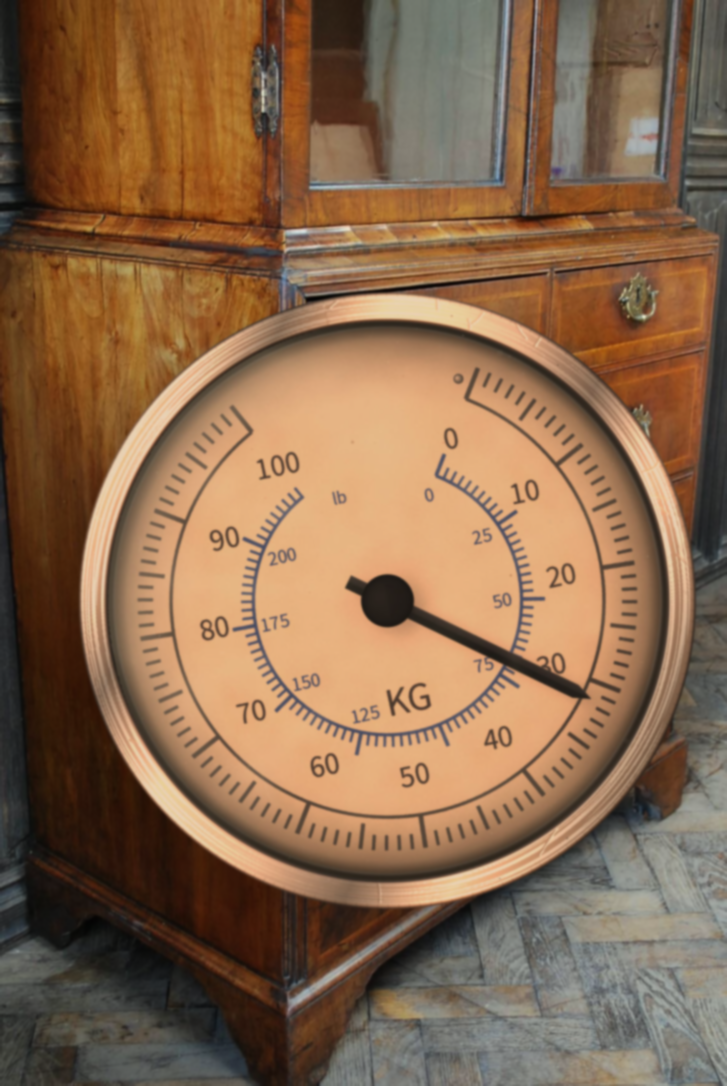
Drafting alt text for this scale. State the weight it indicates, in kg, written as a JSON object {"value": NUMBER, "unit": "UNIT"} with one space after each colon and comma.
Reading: {"value": 31.5, "unit": "kg"}
